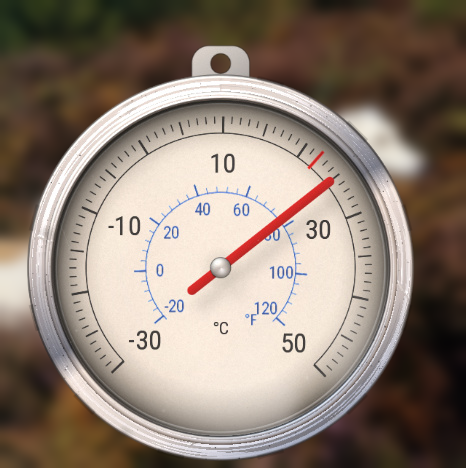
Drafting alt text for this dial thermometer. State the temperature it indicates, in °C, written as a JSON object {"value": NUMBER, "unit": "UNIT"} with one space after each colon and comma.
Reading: {"value": 25, "unit": "°C"}
